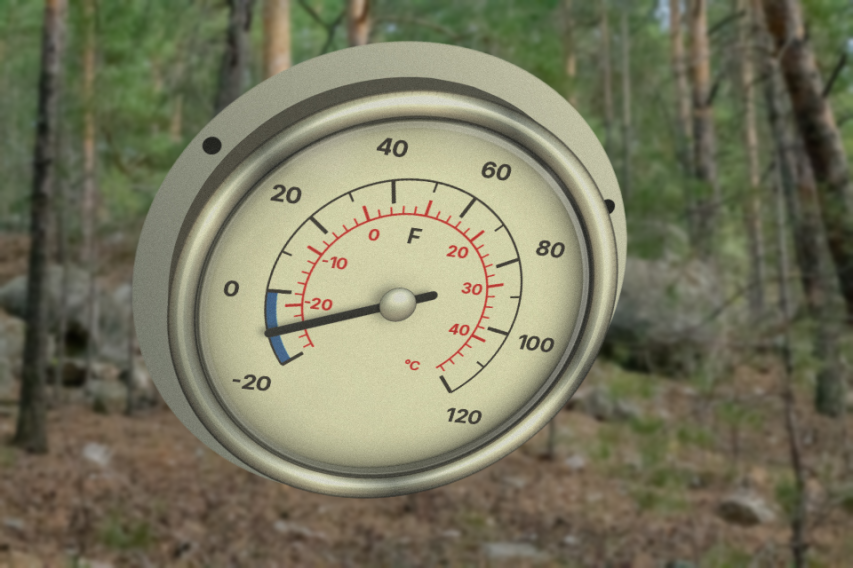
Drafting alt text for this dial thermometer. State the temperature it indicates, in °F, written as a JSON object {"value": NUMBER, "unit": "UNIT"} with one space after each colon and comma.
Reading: {"value": -10, "unit": "°F"}
